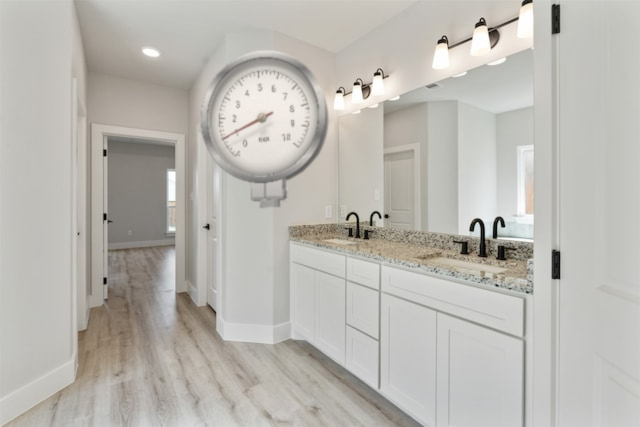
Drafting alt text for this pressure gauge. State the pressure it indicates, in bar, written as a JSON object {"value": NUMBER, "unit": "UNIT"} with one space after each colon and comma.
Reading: {"value": 1, "unit": "bar"}
